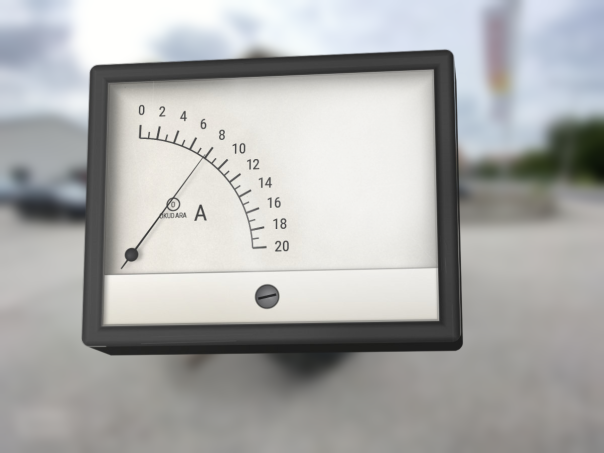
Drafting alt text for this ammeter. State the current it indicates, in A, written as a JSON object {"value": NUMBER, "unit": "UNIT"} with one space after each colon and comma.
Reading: {"value": 8, "unit": "A"}
